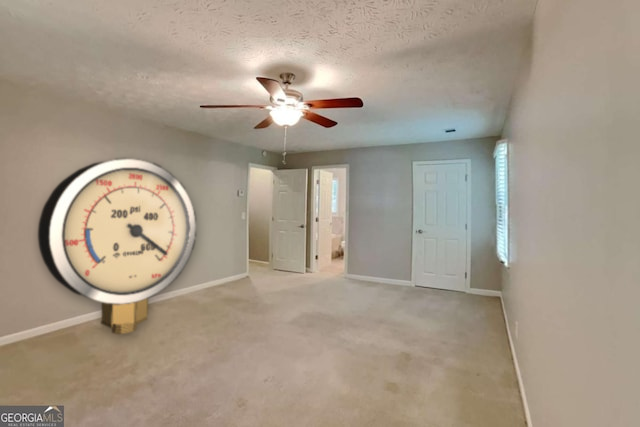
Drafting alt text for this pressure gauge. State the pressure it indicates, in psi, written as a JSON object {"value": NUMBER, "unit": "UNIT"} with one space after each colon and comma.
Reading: {"value": 575, "unit": "psi"}
